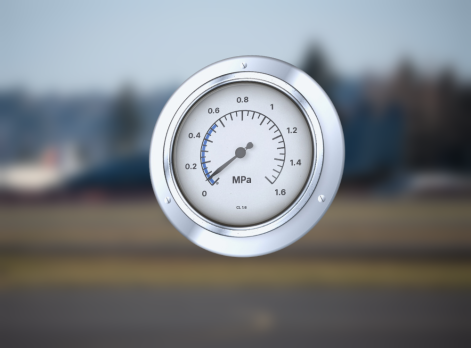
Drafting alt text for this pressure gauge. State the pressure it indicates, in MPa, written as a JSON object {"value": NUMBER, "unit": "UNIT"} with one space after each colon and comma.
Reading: {"value": 0.05, "unit": "MPa"}
